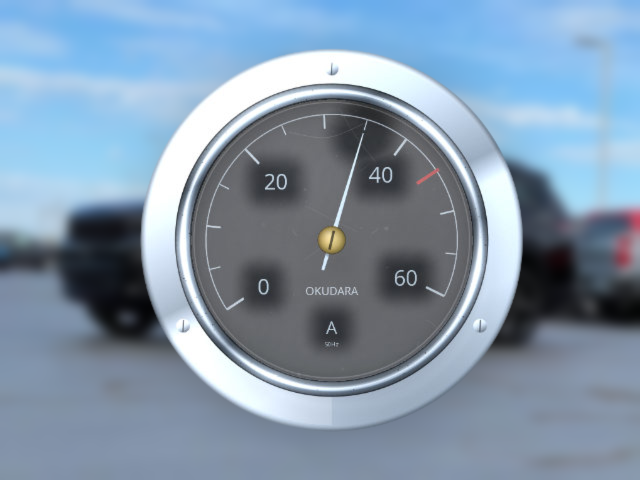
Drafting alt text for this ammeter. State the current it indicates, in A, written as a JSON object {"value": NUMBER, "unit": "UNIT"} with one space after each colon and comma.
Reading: {"value": 35, "unit": "A"}
